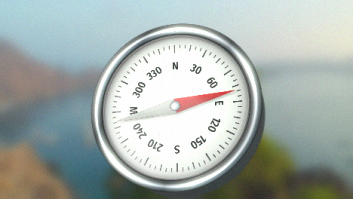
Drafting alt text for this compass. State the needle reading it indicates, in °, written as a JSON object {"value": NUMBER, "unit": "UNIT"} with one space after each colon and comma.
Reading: {"value": 80, "unit": "°"}
